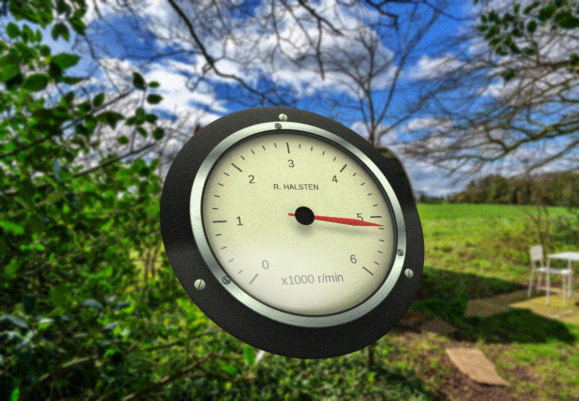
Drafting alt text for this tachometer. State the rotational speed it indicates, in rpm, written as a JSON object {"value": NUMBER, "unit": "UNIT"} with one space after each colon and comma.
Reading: {"value": 5200, "unit": "rpm"}
